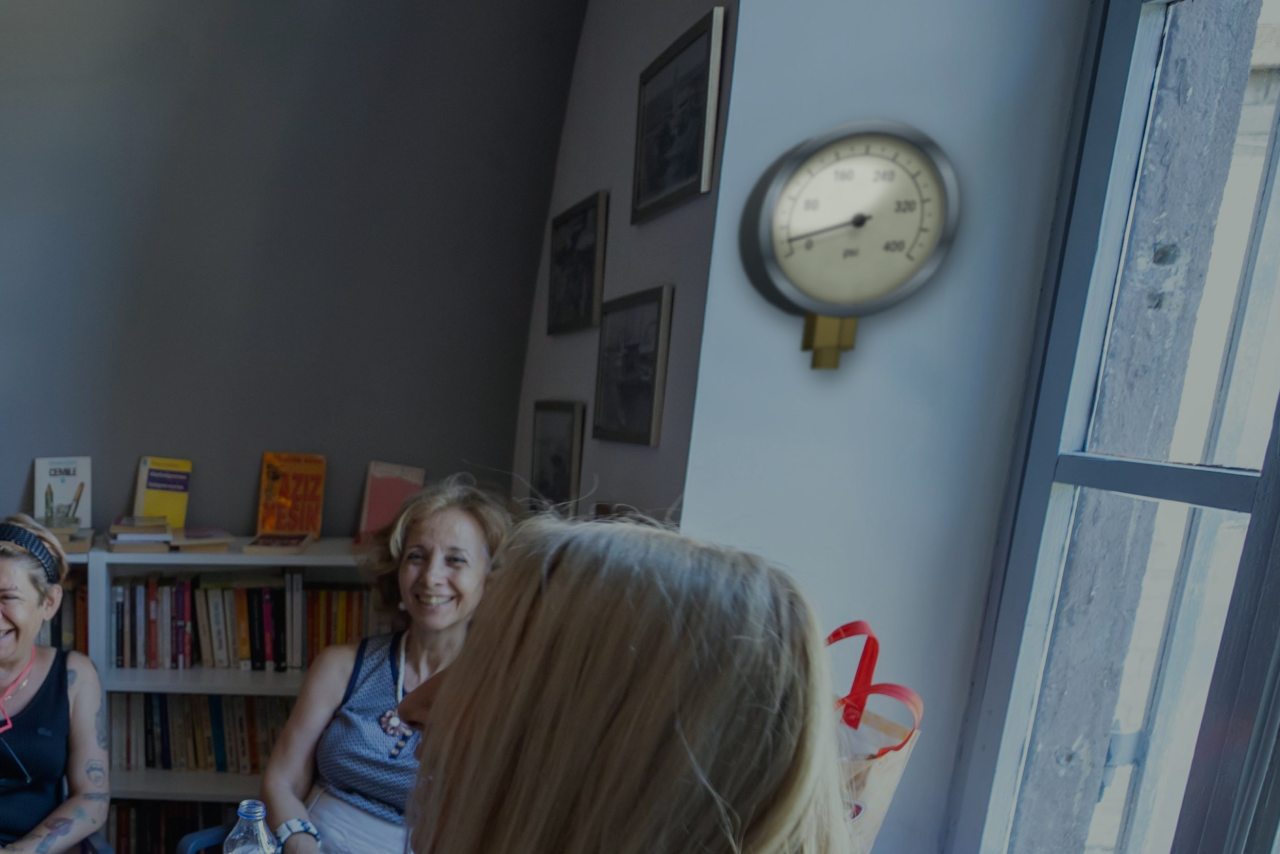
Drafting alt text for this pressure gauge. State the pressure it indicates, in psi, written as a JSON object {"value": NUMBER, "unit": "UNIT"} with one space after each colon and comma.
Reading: {"value": 20, "unit": "psi"}
